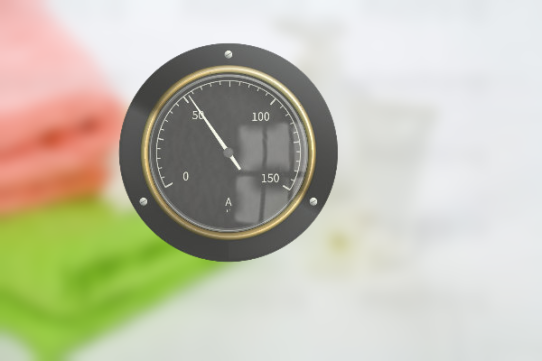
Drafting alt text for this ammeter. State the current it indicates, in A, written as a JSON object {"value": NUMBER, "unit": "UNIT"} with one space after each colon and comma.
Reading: {"value": 52.5, "unit": "A"}
